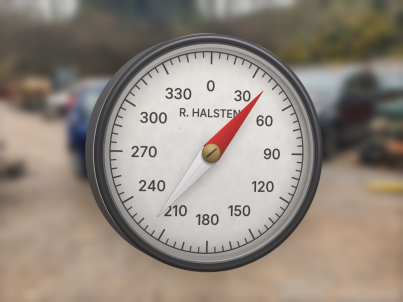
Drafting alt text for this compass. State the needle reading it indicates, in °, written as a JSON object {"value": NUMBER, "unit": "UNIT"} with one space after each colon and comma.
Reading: {"value": 40, "unit": "°"}
